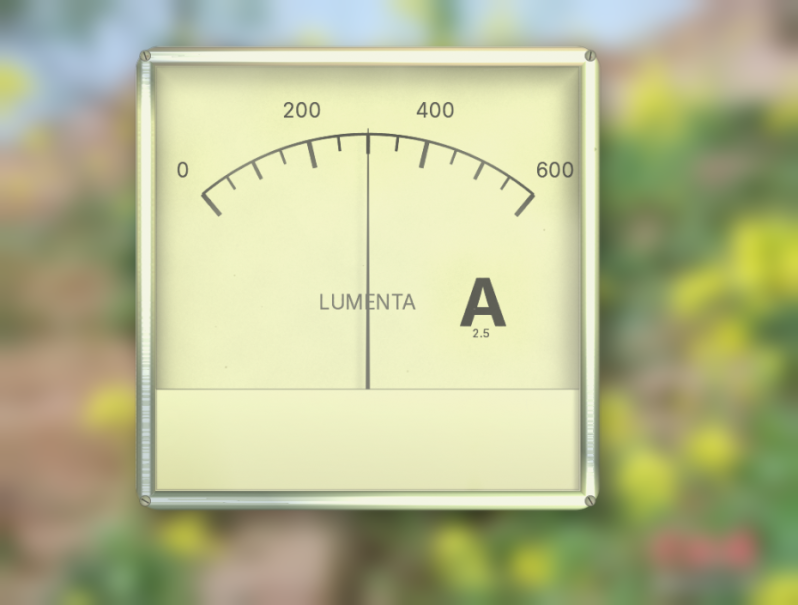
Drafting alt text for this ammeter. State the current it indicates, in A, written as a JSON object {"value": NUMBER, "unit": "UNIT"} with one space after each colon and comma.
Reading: {"value": 300, "unit": "A"}
